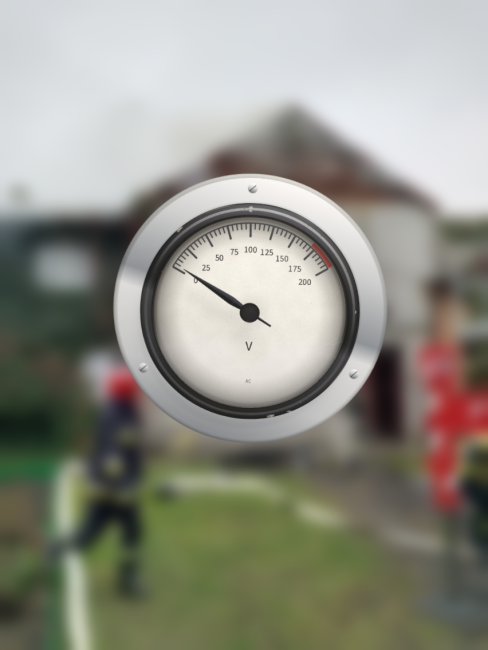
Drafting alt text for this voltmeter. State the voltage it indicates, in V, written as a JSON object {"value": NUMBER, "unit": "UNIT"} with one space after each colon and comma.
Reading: {"value": 5, "unit": "V"}
